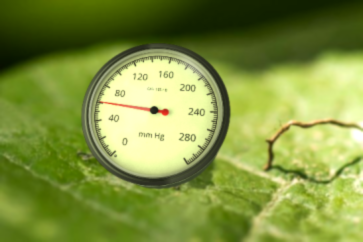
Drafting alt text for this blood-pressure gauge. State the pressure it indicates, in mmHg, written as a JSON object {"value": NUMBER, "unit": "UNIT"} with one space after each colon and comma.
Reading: {"value": 60, "unit": "mmHg"}
